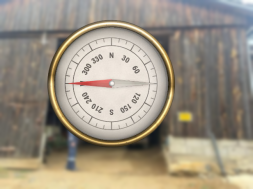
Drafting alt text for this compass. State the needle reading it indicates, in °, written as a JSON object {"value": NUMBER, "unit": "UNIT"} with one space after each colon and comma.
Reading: {"value": 270, "unit": "°"}
